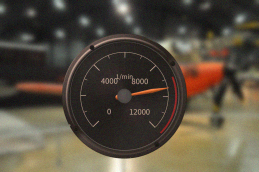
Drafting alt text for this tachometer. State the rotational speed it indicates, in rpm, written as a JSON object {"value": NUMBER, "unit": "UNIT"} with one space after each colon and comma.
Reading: {"value": 9500, "unit": "rpm"}
